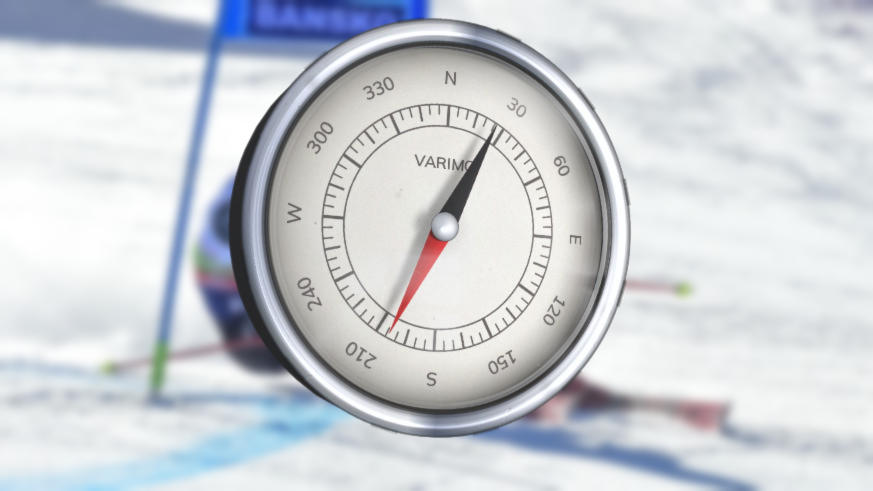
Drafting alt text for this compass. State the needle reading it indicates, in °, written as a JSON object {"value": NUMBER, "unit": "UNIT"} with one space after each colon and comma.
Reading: {"value": 205, "unit": "°"}
